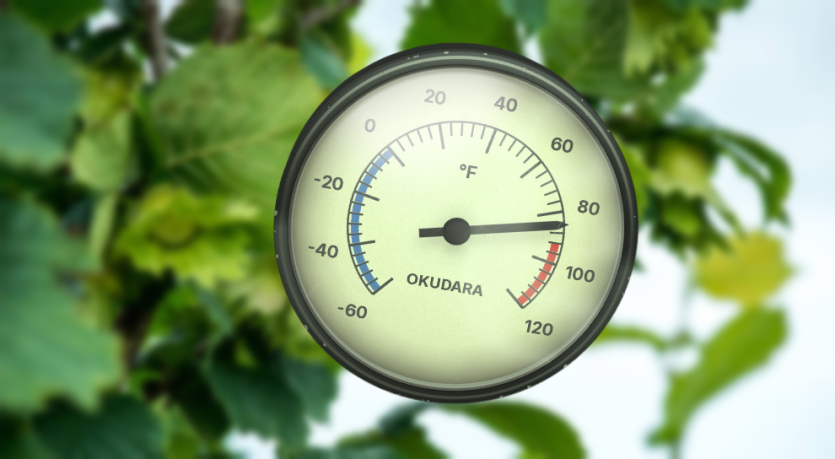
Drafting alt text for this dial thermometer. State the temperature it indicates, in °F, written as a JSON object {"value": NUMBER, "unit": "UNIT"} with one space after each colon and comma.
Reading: {"value": 84, "unit": "°F"}
